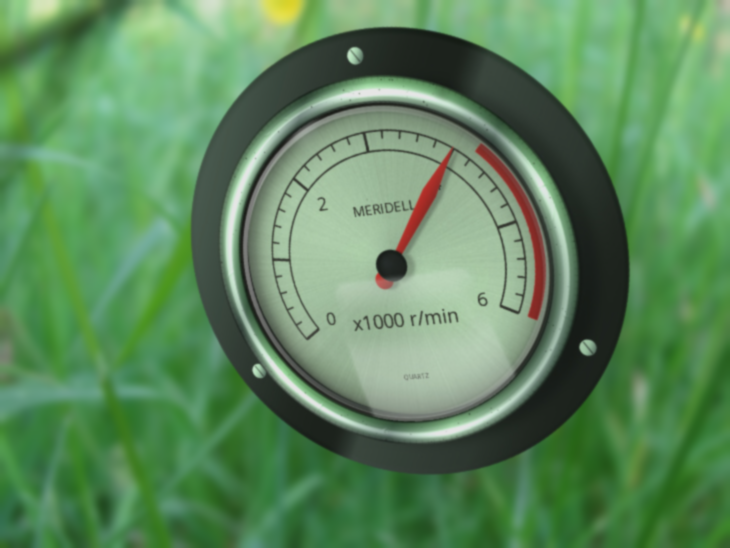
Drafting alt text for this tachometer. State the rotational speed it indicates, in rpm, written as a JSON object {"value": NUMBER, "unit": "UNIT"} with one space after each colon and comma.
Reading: {"value": 4000, "unit": "rpm"}
